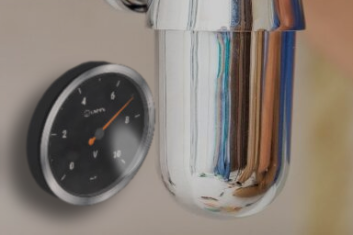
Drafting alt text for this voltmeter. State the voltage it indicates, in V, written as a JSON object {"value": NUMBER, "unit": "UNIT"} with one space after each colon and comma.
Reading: {"value": 7, "unit": "V"}
